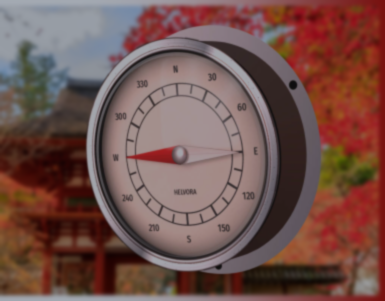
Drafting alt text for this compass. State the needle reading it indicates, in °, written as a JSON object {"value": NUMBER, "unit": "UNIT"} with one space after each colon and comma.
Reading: {"value": 270, "unit": "°"}
